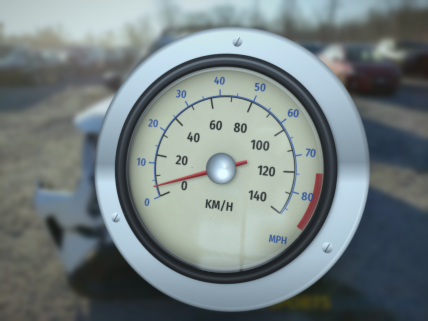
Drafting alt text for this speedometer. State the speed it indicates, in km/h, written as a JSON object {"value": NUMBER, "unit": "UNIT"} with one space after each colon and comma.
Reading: {"value": 5, "unit": "km/h"}
